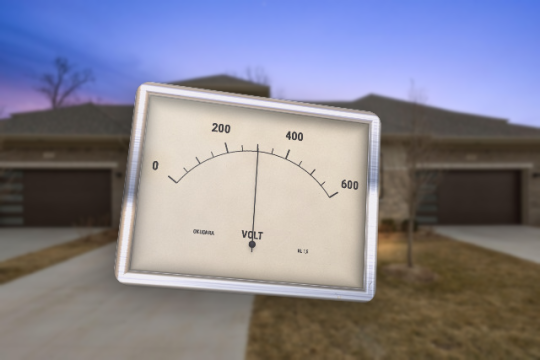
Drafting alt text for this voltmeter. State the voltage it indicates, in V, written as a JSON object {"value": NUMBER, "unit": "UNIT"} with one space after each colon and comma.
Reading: {"value": 300, "unit": "V"}
